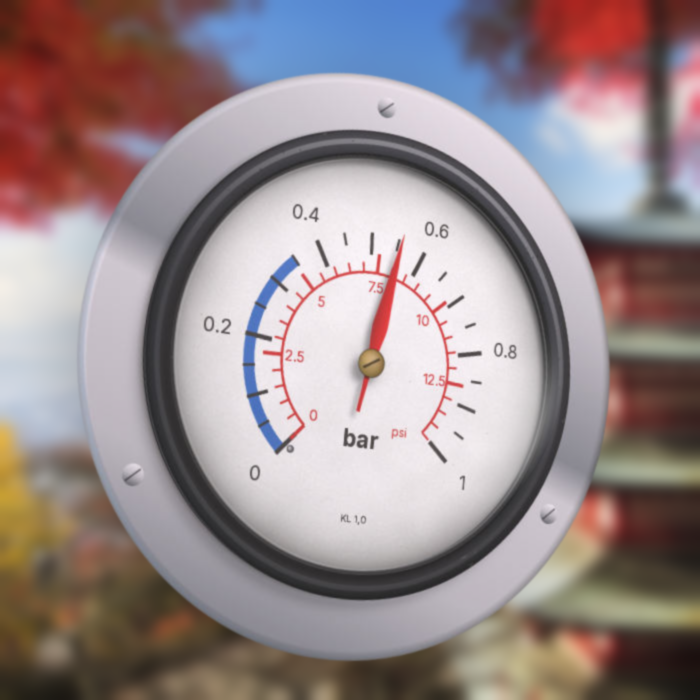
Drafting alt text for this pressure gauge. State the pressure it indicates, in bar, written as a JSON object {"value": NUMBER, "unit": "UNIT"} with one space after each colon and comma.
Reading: {"value": 0.55, "unit": "bar"}
